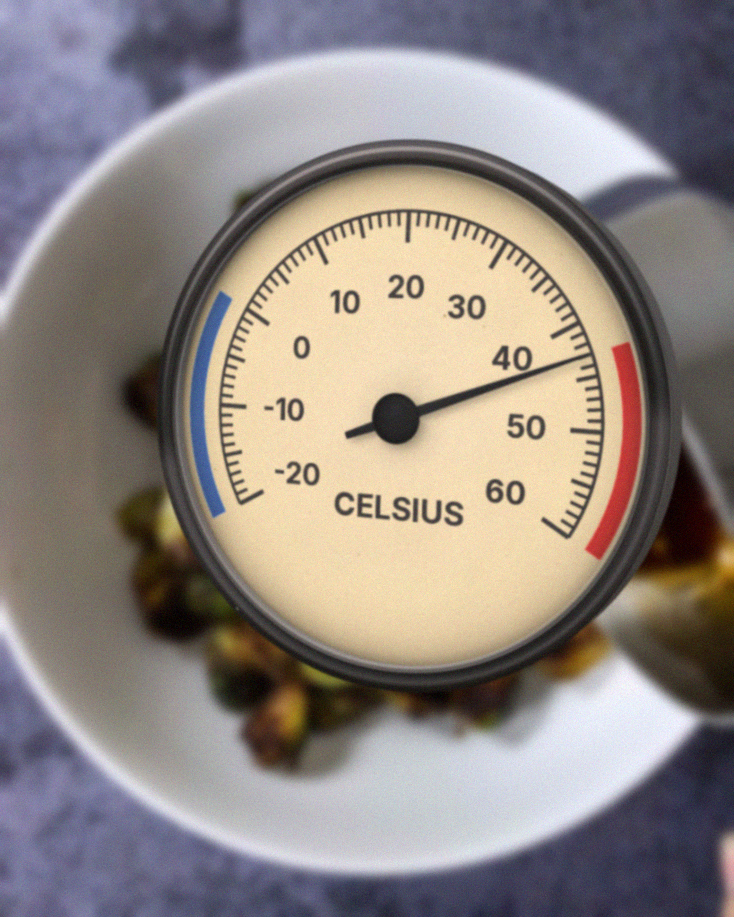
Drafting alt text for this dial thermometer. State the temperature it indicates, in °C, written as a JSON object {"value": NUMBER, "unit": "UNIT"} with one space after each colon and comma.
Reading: {"value": 43, "unit": "°C"}
